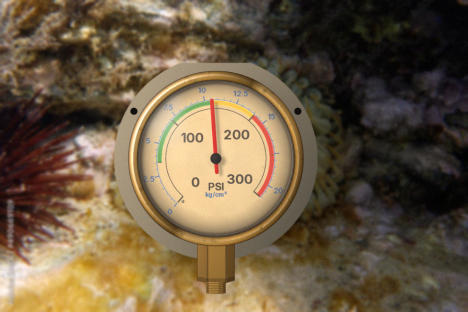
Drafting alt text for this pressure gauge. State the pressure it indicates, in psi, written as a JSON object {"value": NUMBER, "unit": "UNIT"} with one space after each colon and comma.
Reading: {"value": 150, "unit": "psi"}
